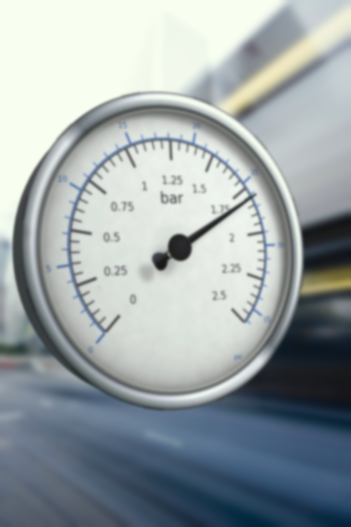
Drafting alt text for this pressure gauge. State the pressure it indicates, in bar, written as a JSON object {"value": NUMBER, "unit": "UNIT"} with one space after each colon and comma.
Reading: {"value": 1.8, "unit": "bar"}
